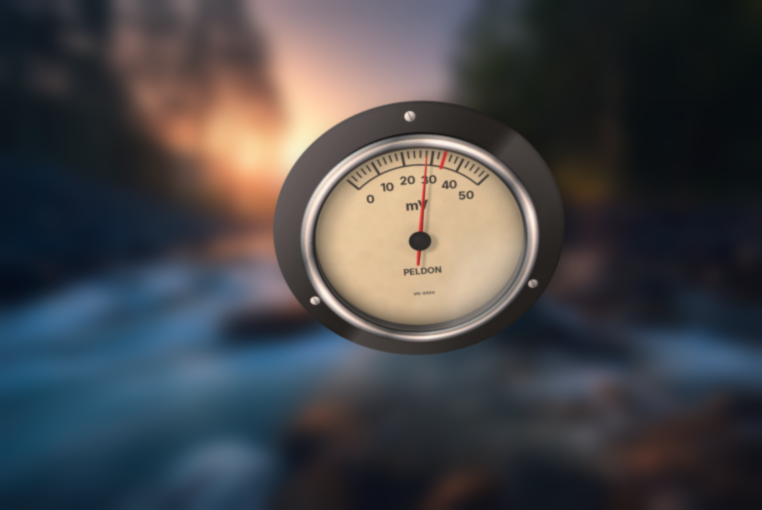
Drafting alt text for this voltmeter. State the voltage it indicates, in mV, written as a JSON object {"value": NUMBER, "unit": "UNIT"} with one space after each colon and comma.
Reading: {"value": 28, "unit": "mV"}
